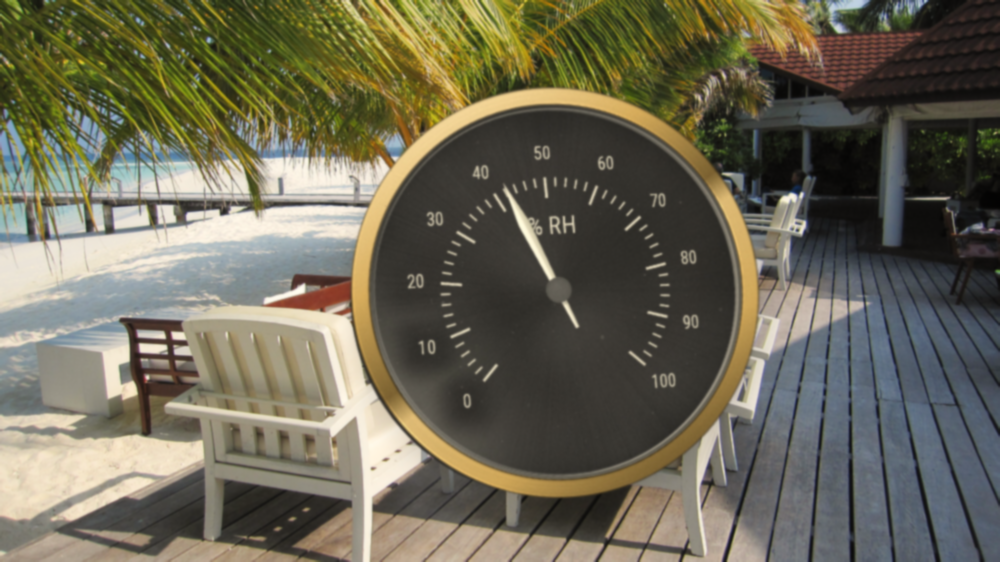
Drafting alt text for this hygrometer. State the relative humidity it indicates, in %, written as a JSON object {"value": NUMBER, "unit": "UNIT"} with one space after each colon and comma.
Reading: {"value": 42, "unit": "%"}
